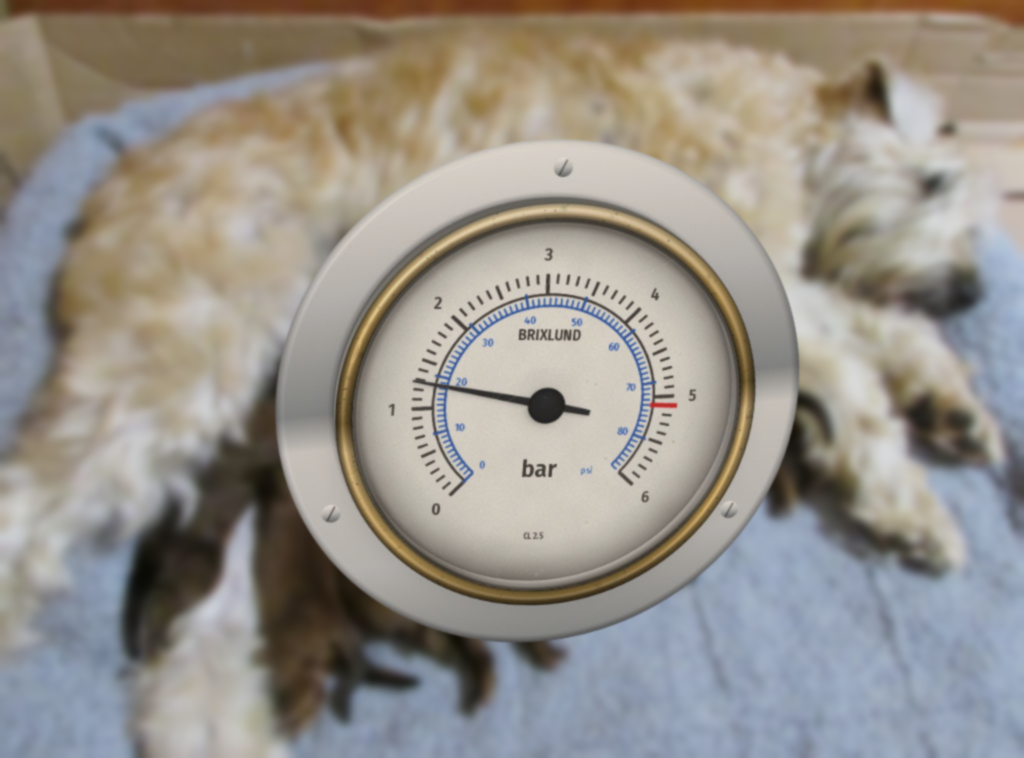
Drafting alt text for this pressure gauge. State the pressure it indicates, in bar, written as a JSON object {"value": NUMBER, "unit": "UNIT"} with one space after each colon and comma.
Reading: {"value": 1.3, "unit": "bar"}
